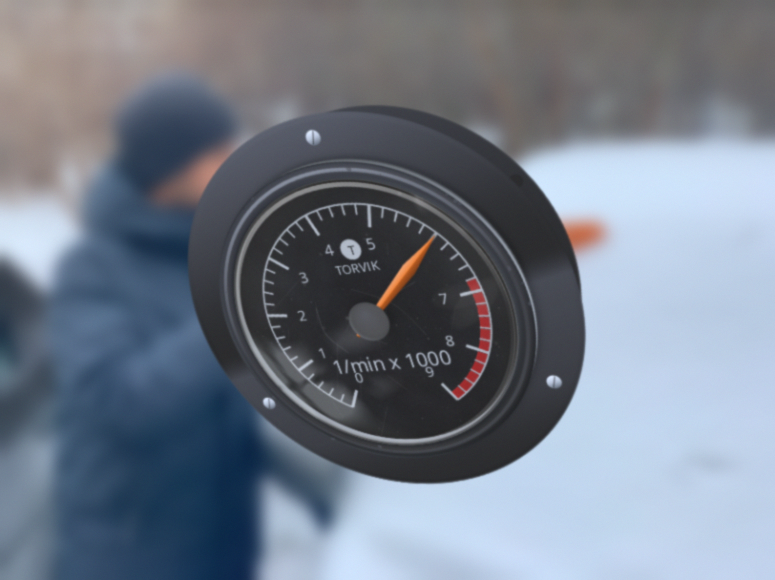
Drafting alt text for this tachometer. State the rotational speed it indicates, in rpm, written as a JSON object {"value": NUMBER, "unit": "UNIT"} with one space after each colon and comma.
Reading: {"value": 6000, "unit": "rpm"}
